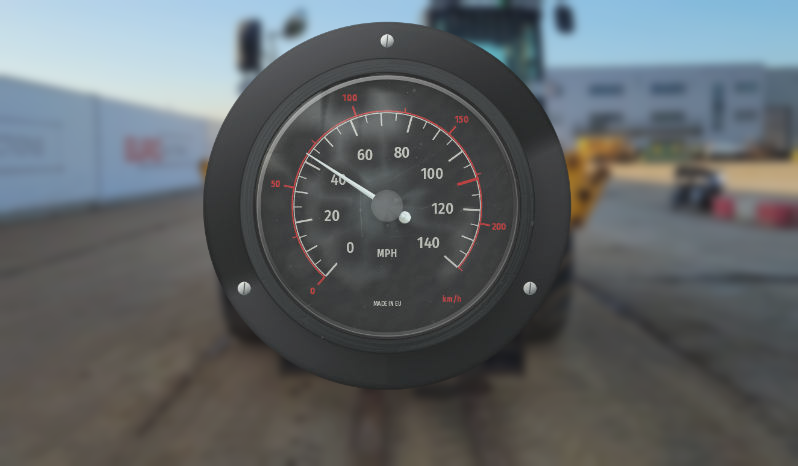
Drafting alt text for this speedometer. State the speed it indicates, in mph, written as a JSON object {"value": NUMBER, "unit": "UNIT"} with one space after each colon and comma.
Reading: {"value": 42.5, "unit": "mph"}
